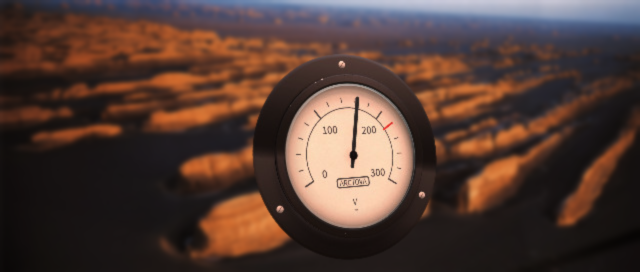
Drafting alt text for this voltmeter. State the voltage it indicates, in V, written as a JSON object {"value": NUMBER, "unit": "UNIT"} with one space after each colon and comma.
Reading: {"value": 160, "unit": "V"}
